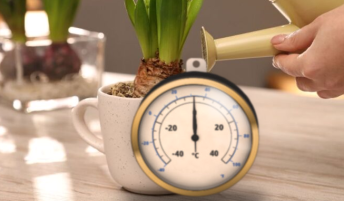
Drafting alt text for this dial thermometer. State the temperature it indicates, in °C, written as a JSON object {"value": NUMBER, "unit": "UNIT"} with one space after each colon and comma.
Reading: {"value": 0, "unit": "°C"}
